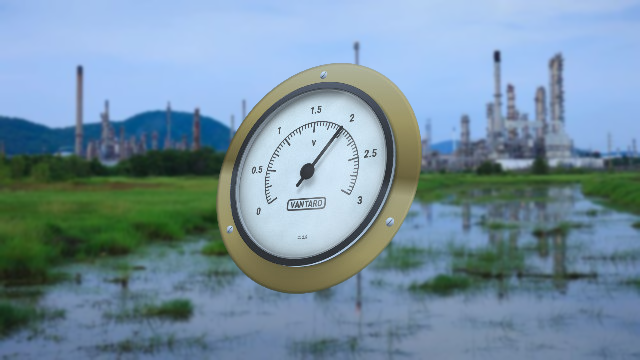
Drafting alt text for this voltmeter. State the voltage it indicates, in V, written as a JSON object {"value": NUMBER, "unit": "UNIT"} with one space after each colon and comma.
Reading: {"value": 2, "unit": "V"}
